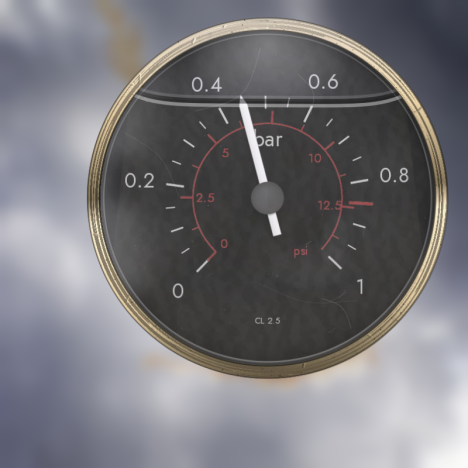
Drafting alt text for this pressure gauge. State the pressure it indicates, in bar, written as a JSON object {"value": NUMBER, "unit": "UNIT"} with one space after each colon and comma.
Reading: {"value": 0.45, "unit": "bar"}
